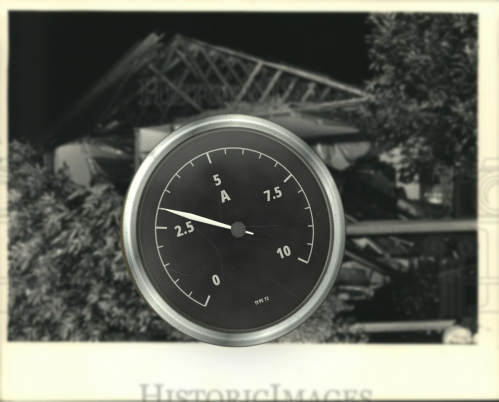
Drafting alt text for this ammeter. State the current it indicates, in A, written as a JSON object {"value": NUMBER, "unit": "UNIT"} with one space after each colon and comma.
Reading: {"value": 3, "unit": "A"}
